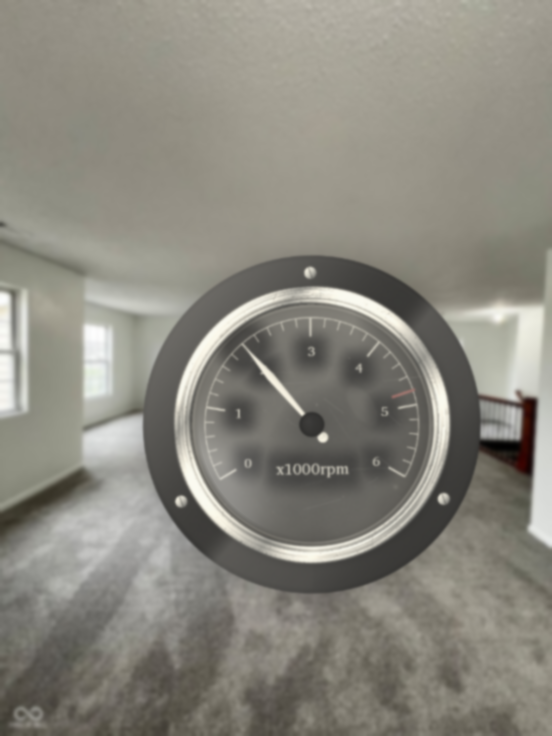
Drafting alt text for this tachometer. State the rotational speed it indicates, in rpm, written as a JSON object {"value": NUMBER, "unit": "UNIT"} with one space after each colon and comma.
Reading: {"value": 2000, "unit": "rpm"}
